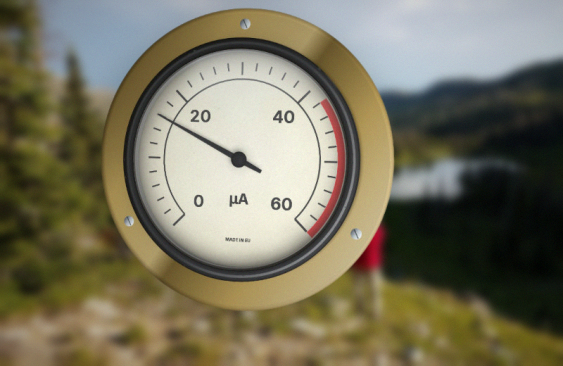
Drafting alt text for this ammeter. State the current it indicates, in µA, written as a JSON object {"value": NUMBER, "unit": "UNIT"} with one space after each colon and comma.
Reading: {"value": 16, "unit": "µA"}
